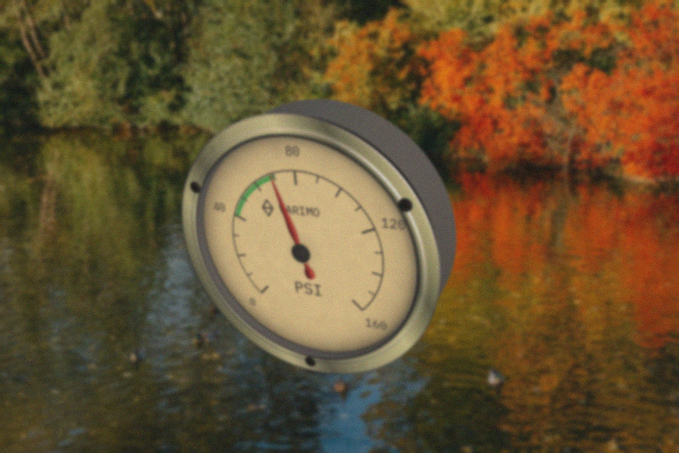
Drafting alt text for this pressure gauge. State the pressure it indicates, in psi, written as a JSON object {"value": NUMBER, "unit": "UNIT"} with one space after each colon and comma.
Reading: {"value": 70, "unit": "psi"}
